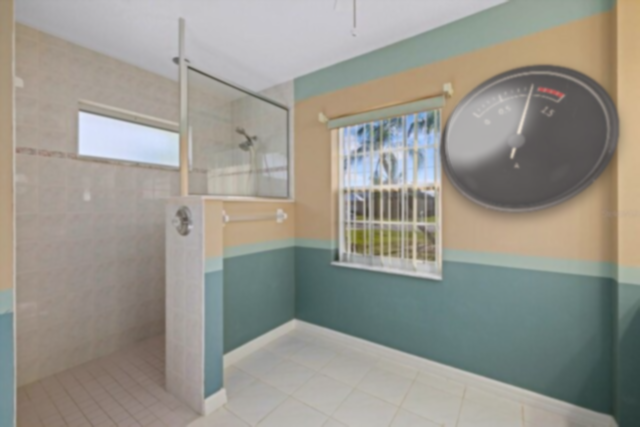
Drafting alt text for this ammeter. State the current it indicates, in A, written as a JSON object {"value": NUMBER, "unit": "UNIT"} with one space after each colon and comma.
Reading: {"value": 1, "unit": "A"}
